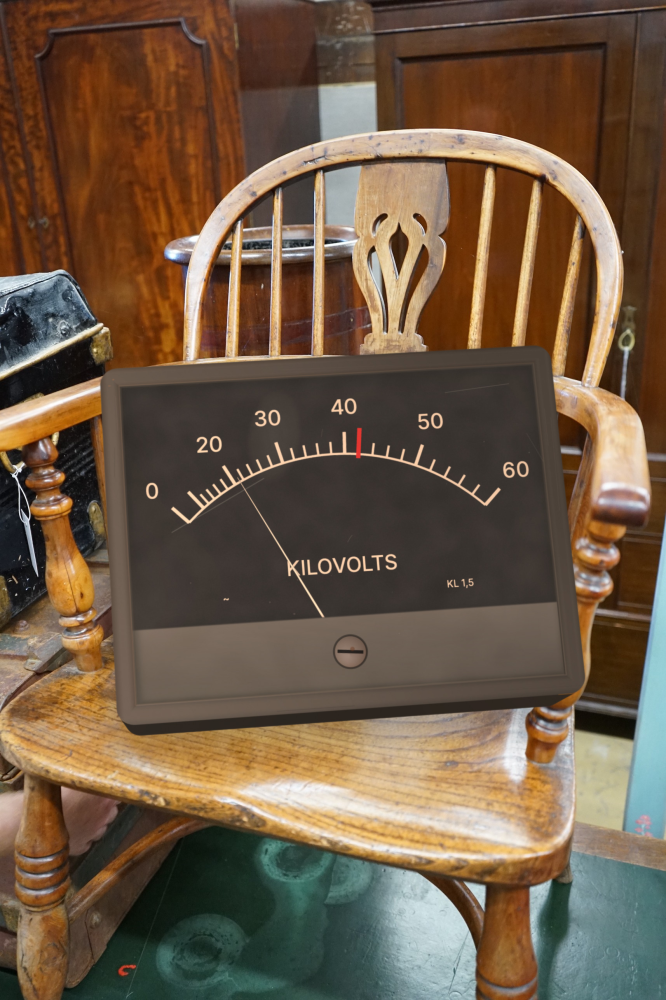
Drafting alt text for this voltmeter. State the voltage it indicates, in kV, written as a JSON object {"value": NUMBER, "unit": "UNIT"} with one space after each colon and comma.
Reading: {"value": 21, "unit": "kV"}
